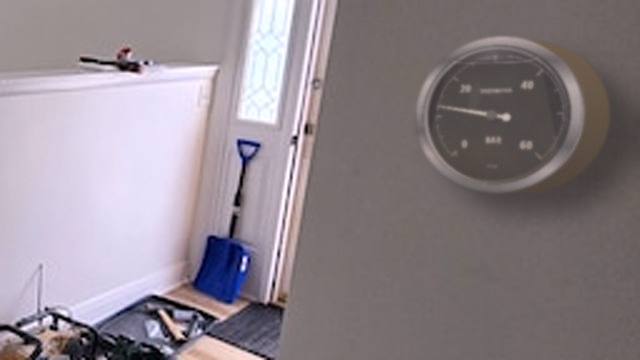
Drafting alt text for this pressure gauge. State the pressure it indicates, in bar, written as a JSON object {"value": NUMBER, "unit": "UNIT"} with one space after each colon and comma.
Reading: {"value": 12.5, "unit": "bar"}
